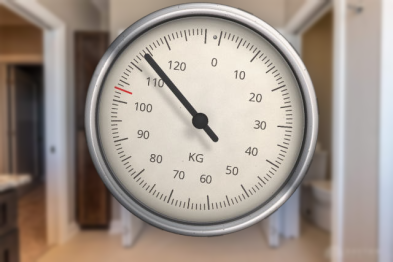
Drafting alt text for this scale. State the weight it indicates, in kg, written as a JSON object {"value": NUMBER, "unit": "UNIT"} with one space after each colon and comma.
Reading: {"value": 114, "unit": "kg"}
